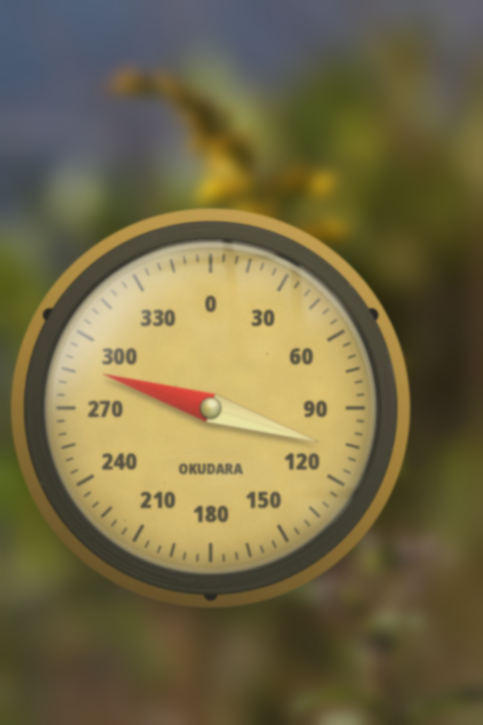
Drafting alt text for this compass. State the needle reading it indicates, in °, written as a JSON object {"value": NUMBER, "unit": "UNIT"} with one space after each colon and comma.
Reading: {"value": 287.5, "unit": "°"}
